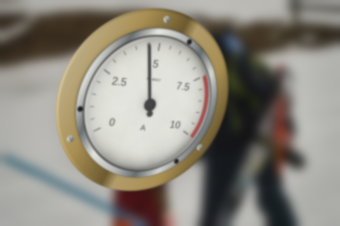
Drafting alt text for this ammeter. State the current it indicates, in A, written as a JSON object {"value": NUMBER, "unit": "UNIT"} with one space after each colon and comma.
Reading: {"value": 4.5, "unit": "A"}
